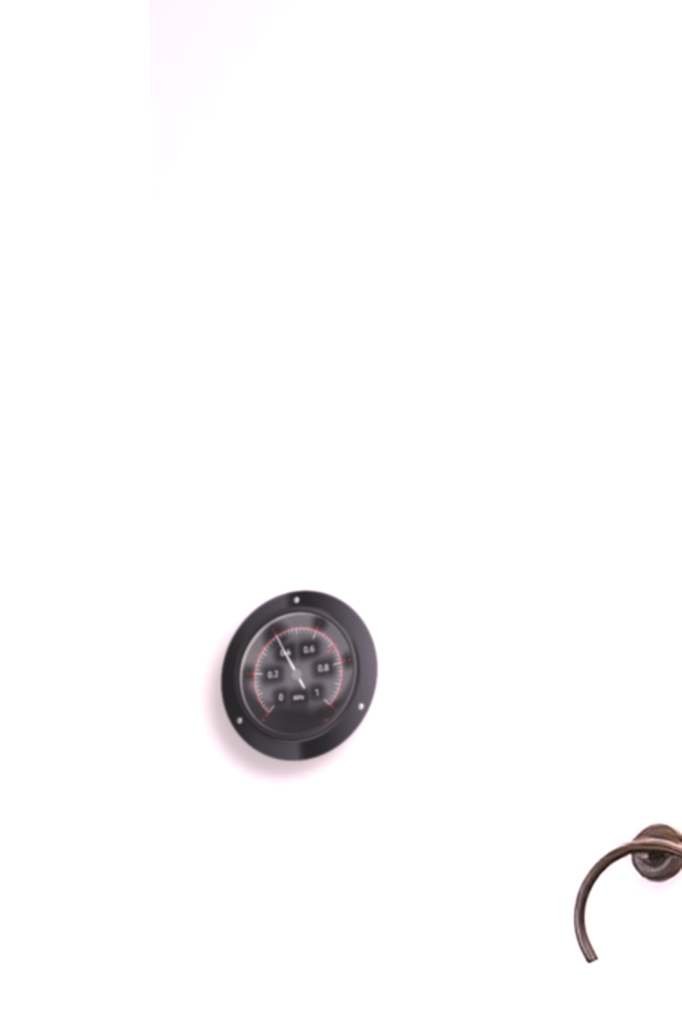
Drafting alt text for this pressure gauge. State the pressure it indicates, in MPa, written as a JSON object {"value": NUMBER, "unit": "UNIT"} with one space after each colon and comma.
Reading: {"value": 0.4, "unit": "MPa"}
